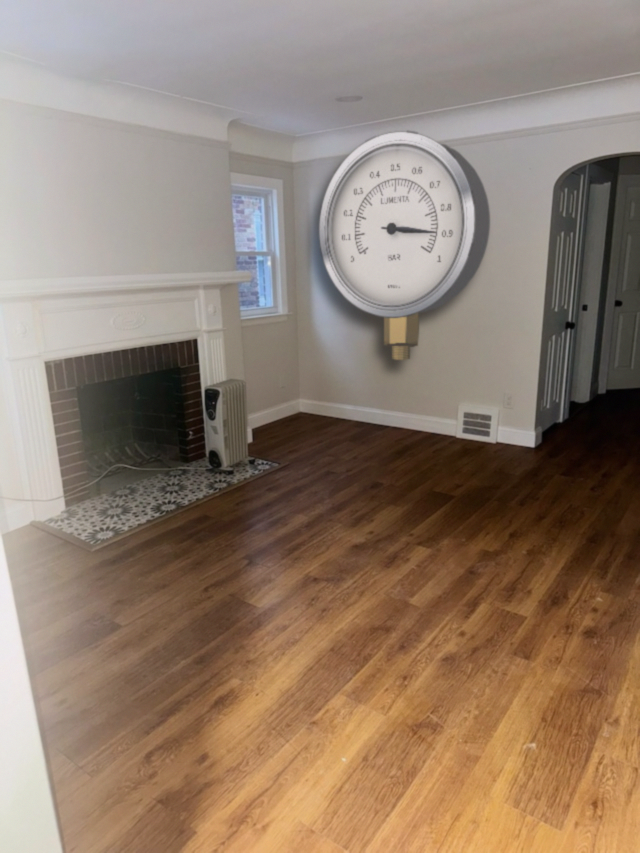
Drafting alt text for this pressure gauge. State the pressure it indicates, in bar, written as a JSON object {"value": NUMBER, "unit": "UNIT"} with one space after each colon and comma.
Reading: {"value": 0.9, "unit": "bar"}
